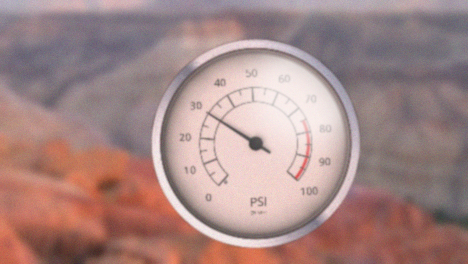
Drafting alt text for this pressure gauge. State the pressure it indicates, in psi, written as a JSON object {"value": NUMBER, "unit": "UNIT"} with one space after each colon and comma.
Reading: {"value": 30, "unit": "psi"}
